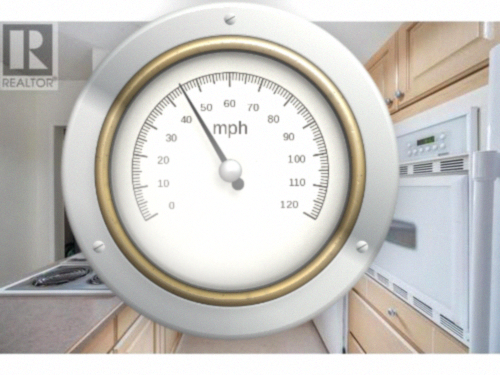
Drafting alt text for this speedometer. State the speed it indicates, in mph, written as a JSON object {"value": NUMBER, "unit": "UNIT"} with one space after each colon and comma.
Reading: {"value": 45, "unit": "mph"}
